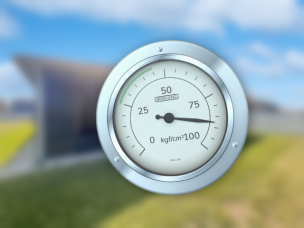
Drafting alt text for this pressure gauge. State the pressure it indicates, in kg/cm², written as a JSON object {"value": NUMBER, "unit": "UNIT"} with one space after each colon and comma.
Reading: {"value": 87.5, "unit": "kg/cm²"}
